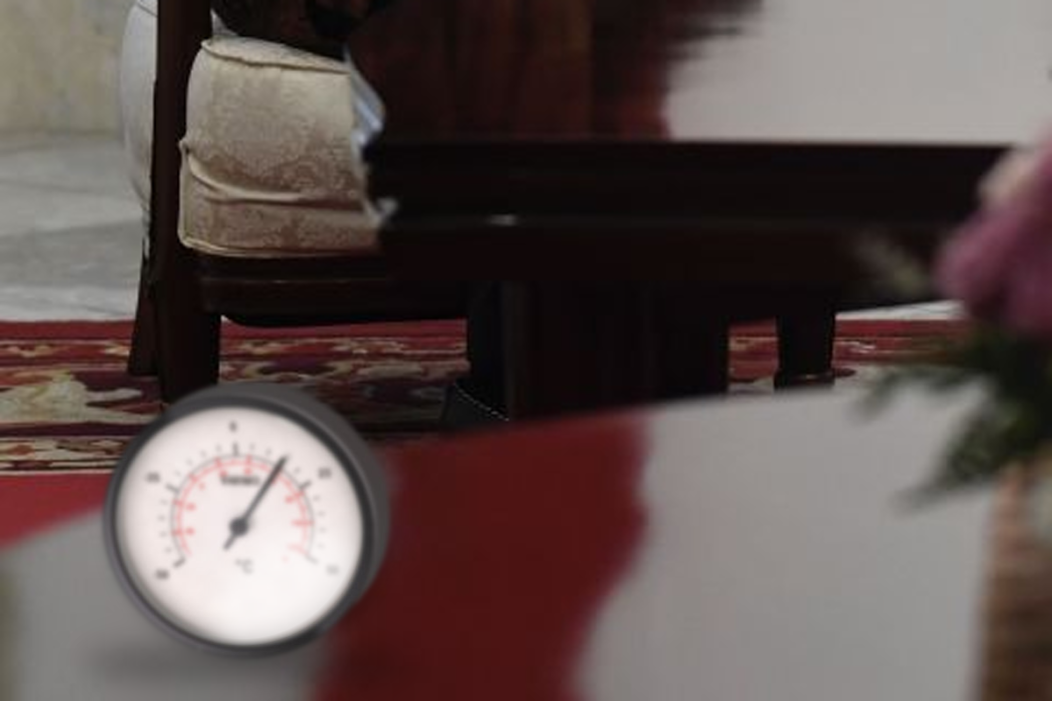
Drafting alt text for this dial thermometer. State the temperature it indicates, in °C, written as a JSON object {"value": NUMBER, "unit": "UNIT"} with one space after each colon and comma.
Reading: {"value": 15, "unit": "°C"}
